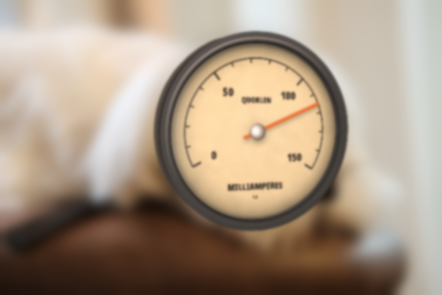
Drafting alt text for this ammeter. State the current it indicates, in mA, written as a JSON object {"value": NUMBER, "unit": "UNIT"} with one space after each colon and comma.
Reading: {"value": 115, "unit": "mA"}
